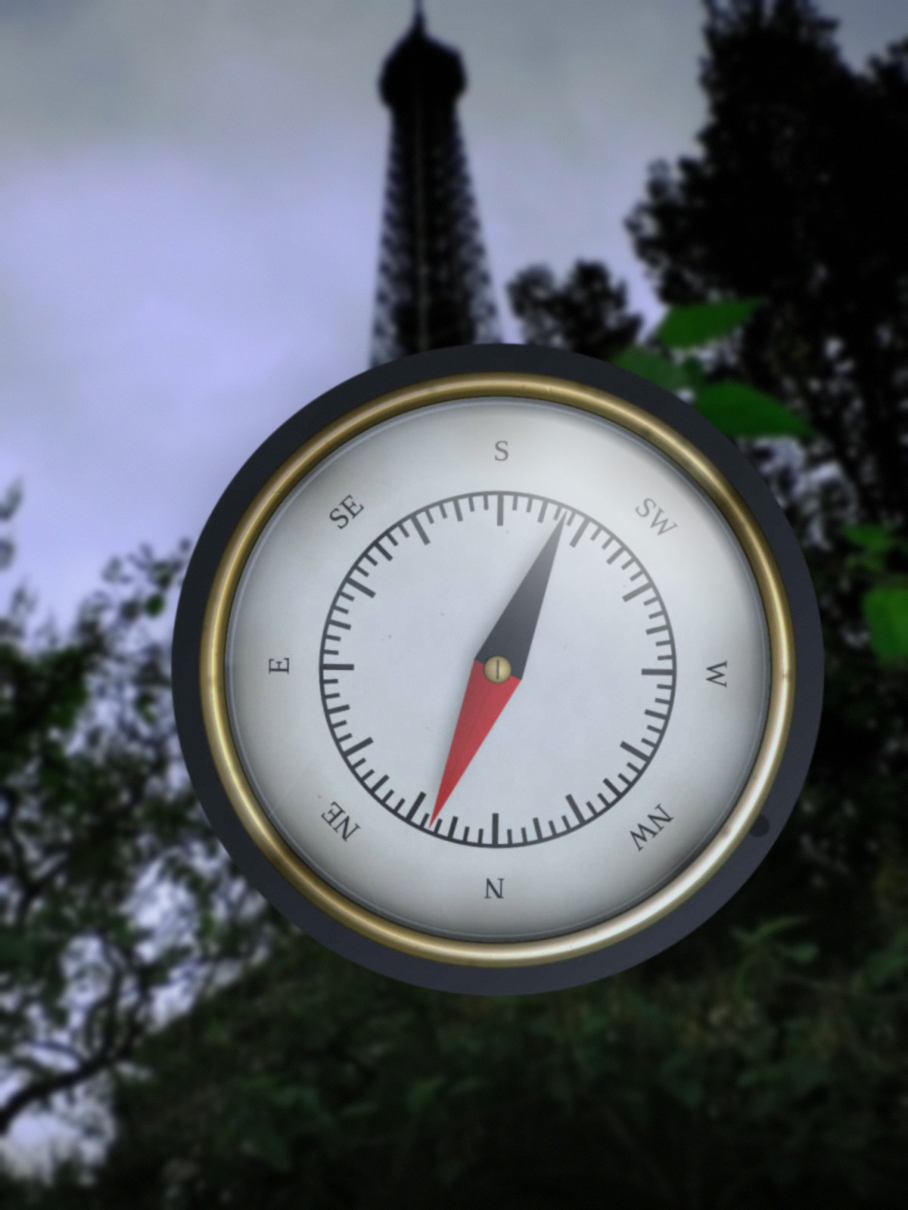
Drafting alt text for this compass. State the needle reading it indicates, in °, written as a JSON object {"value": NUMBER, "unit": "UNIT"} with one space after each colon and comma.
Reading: {"value": 22.5, "unit": "°"}
